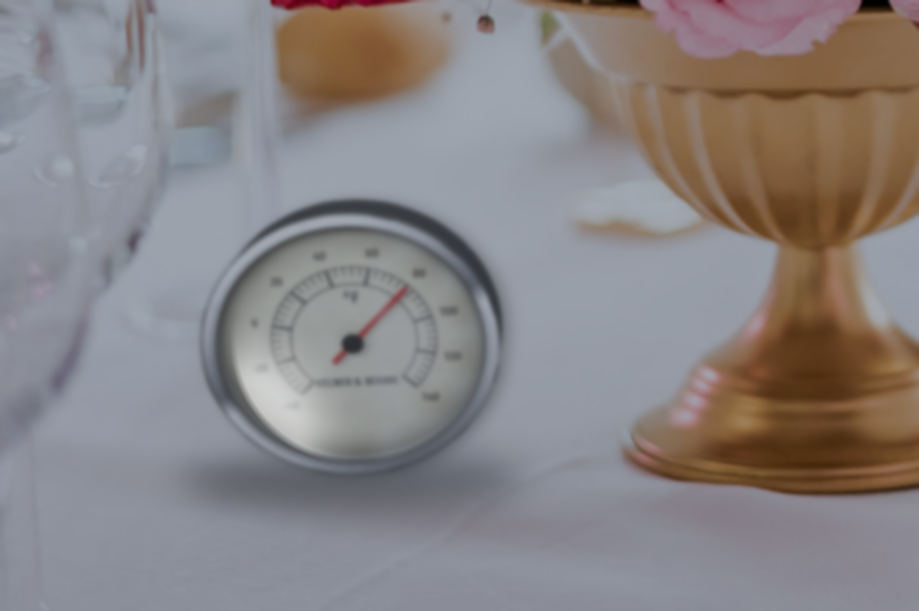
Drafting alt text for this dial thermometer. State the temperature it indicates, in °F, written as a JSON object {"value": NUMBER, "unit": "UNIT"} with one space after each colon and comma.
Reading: {"value": 80, "unit": "°F"}
